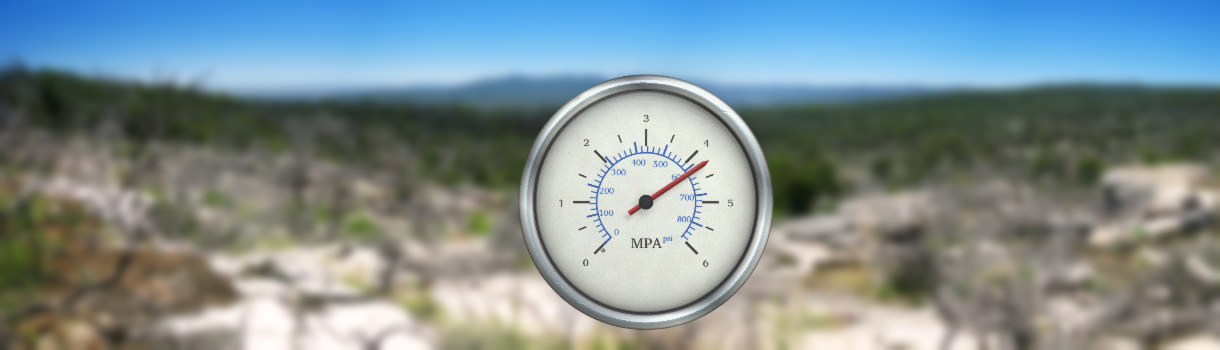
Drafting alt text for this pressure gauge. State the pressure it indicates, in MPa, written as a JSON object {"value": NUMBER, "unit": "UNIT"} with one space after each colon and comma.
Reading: {"value": 4.25, "unit": "MPa"}
